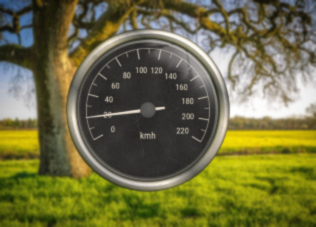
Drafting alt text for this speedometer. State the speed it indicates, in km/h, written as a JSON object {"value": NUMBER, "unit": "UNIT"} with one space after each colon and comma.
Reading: {"value": 20, "unit": "km/h"}
